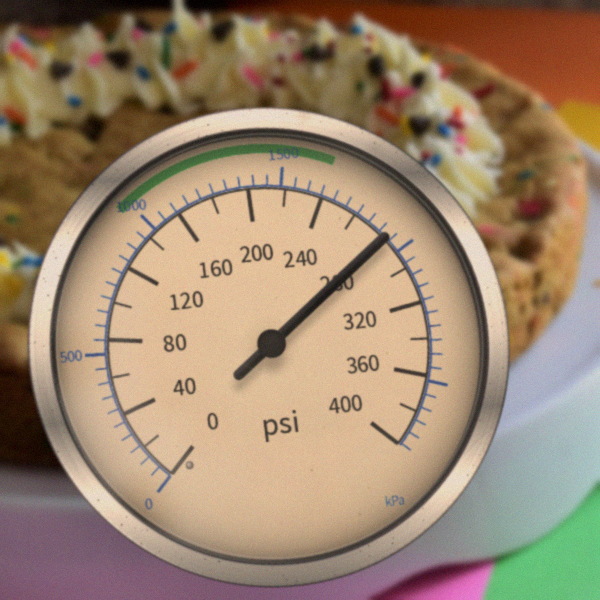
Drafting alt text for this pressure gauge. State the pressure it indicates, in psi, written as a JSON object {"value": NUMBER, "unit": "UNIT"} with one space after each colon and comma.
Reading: {"value": 280, "unit": "psi"}
